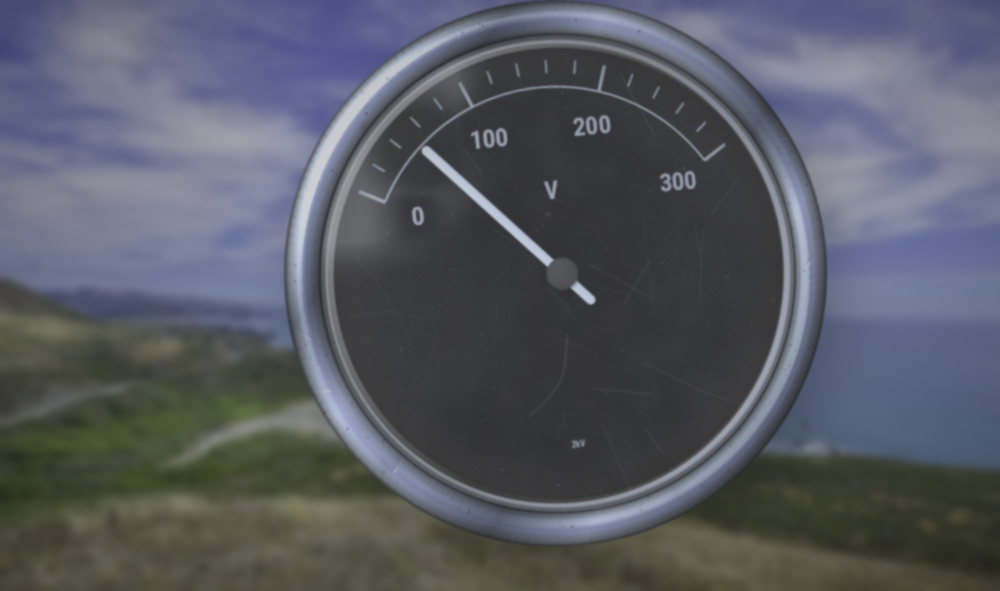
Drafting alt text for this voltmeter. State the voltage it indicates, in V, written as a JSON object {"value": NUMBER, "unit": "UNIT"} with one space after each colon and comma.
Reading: {"value": 50, "unit": "V"}
